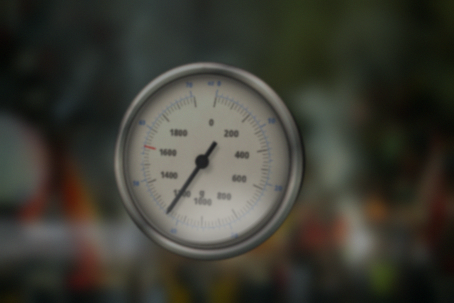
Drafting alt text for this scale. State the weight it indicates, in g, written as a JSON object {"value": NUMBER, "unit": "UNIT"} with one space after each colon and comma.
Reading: {"value": 1200, "unit": "g"}
